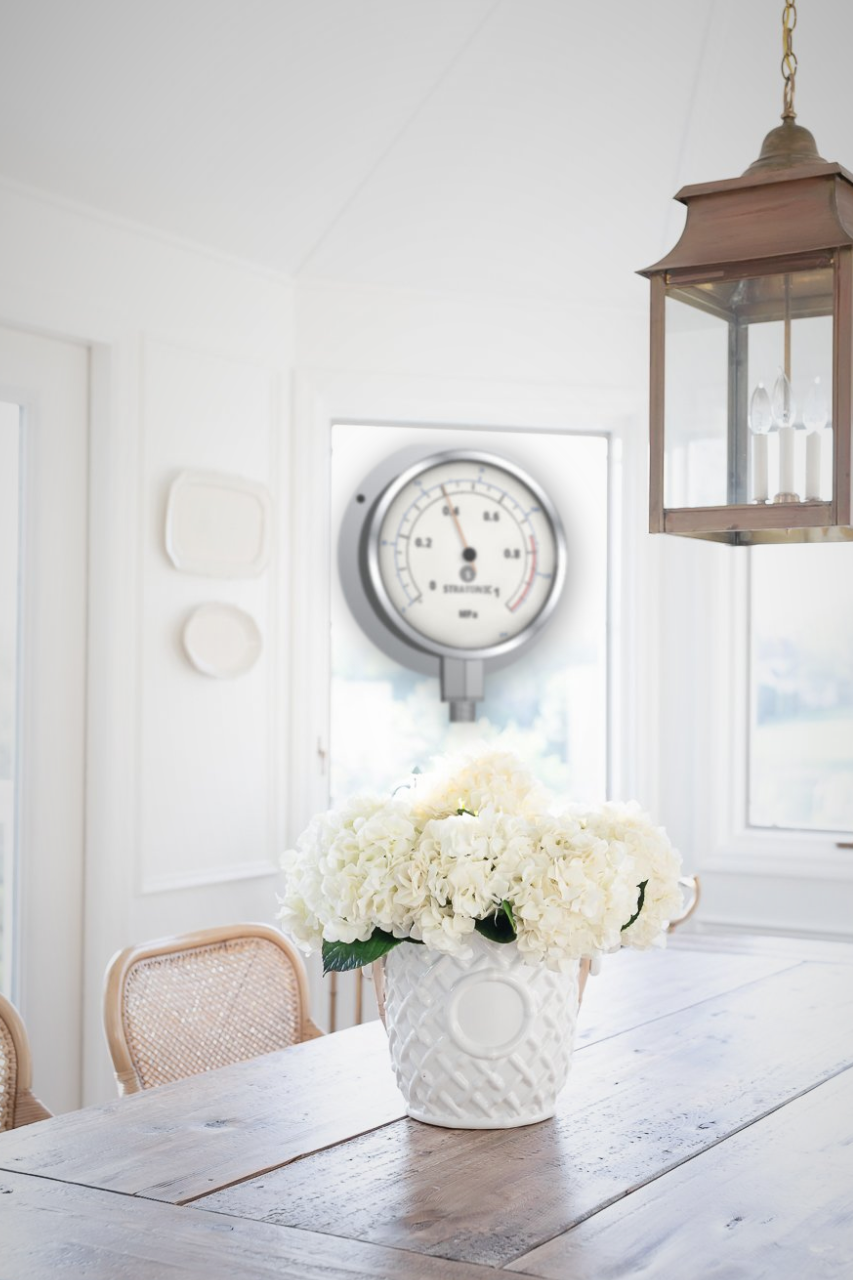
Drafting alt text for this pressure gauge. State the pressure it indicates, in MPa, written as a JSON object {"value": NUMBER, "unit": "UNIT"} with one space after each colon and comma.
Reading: {"value": 0.4, "unit": "MPa"}
